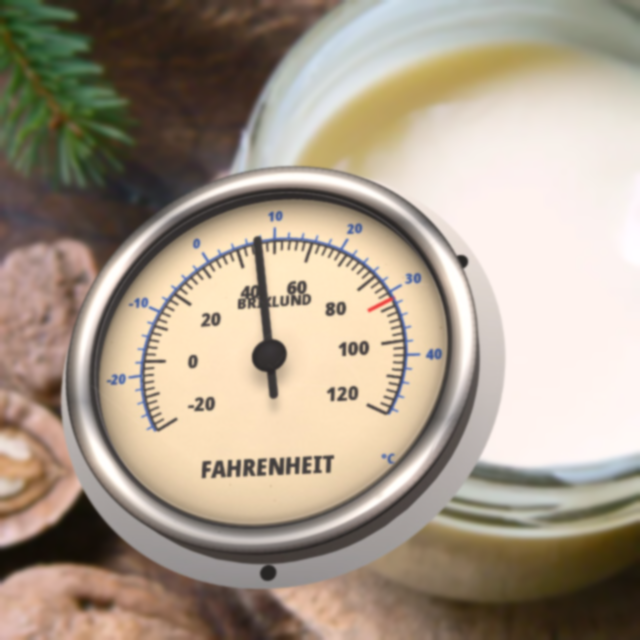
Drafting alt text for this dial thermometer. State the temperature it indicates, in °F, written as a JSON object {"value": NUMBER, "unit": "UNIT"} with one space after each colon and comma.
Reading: {"value": 46, "unit": "°F"}
